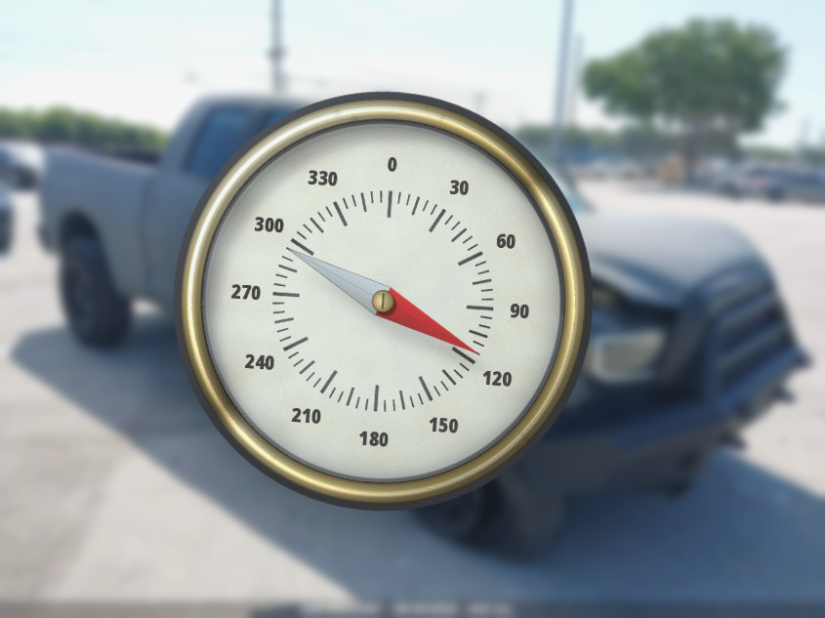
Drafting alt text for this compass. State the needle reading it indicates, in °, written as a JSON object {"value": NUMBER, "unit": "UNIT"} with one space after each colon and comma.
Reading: {"value": 115, "unit": "°"}
